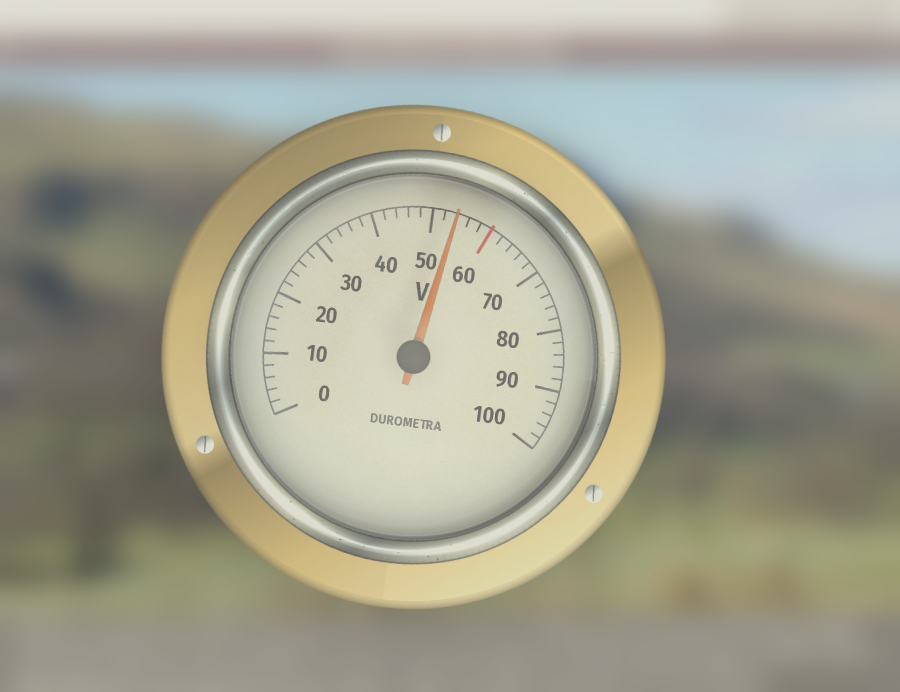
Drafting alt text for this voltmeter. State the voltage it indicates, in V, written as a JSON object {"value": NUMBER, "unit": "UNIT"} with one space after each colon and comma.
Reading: {"value": 54, "unit": "V"}
